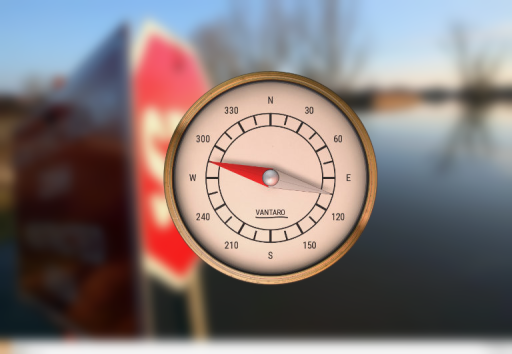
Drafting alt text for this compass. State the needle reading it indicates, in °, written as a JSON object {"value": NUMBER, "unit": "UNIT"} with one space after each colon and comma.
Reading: {"value": 285, "unit": "°"}
